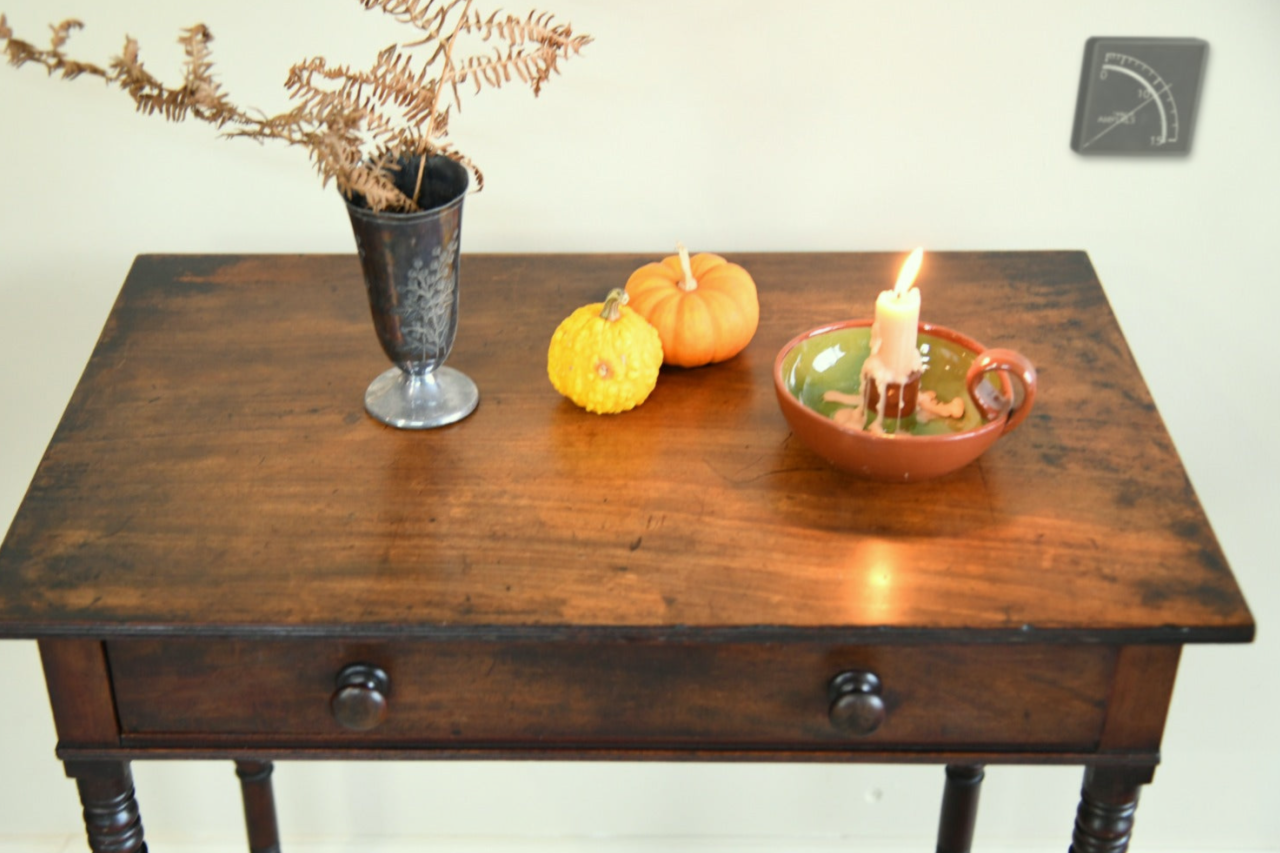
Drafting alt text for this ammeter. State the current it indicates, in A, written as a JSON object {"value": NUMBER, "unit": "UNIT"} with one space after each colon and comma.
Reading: {"value": 11, "unit": "A"}
